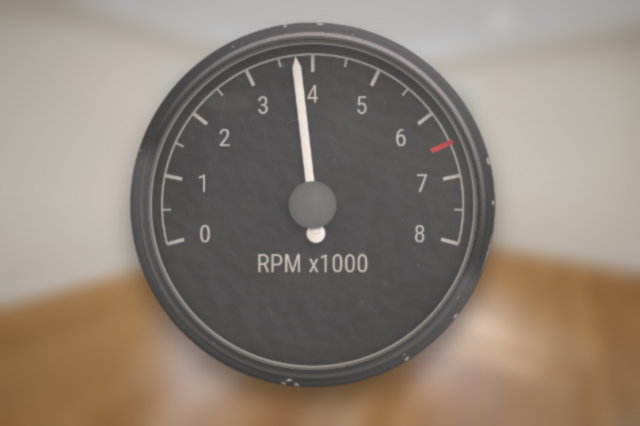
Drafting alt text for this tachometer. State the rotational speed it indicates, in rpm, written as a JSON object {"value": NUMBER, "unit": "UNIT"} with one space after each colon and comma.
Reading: {"value": 3750, "unit": "rpm"}
